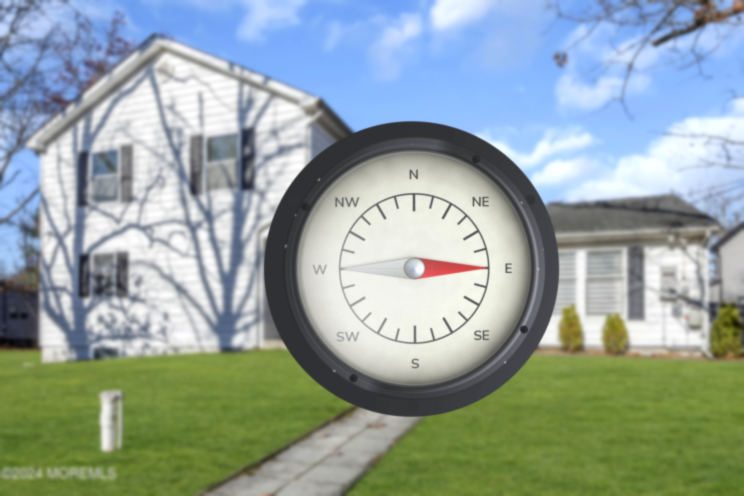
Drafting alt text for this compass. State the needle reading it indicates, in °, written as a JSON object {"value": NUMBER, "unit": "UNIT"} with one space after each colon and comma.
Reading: {"value": 90, "unit": "°"}
